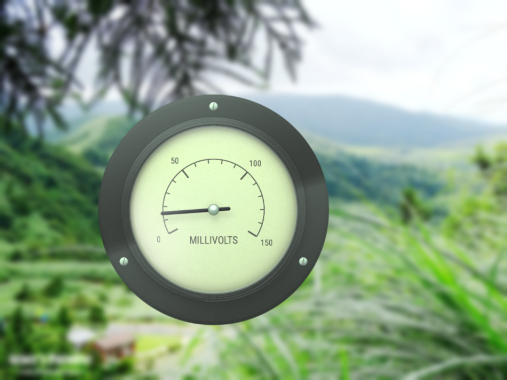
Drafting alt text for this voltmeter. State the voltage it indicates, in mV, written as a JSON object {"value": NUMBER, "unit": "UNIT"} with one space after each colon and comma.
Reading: {"value": 15, "unit": "mV"}
